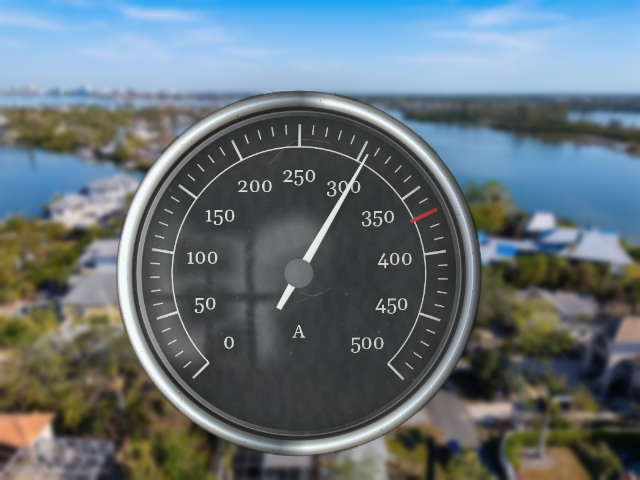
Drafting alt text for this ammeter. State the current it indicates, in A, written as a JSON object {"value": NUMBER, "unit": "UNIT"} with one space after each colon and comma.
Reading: {"value": 305, "unit": "A"}
